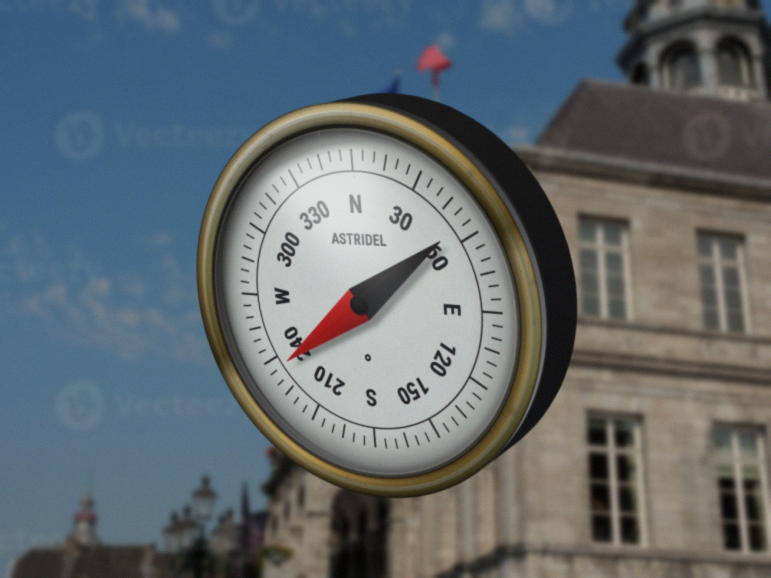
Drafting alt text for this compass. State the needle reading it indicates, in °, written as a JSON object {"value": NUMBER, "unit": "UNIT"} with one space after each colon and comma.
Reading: {"value": 235, "unit": "°"}
